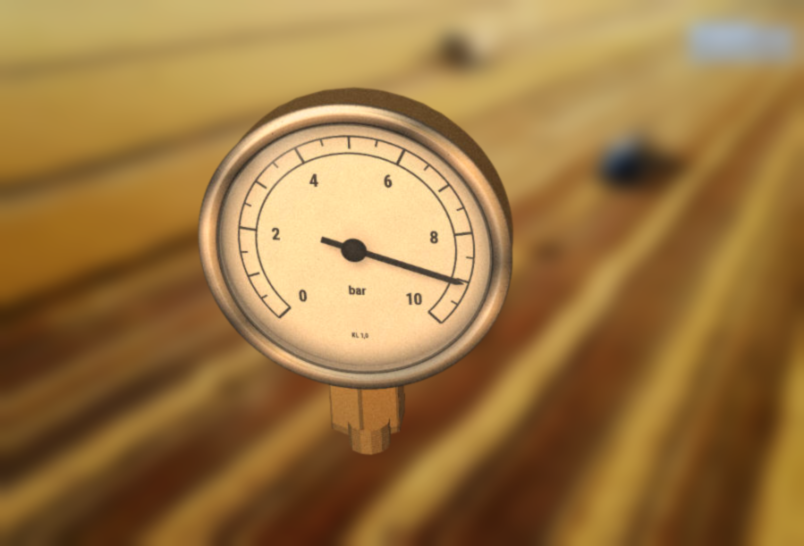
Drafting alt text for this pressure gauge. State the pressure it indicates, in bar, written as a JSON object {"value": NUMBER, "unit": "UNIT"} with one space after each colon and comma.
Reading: {"value": 9, "unit": "bar"}
